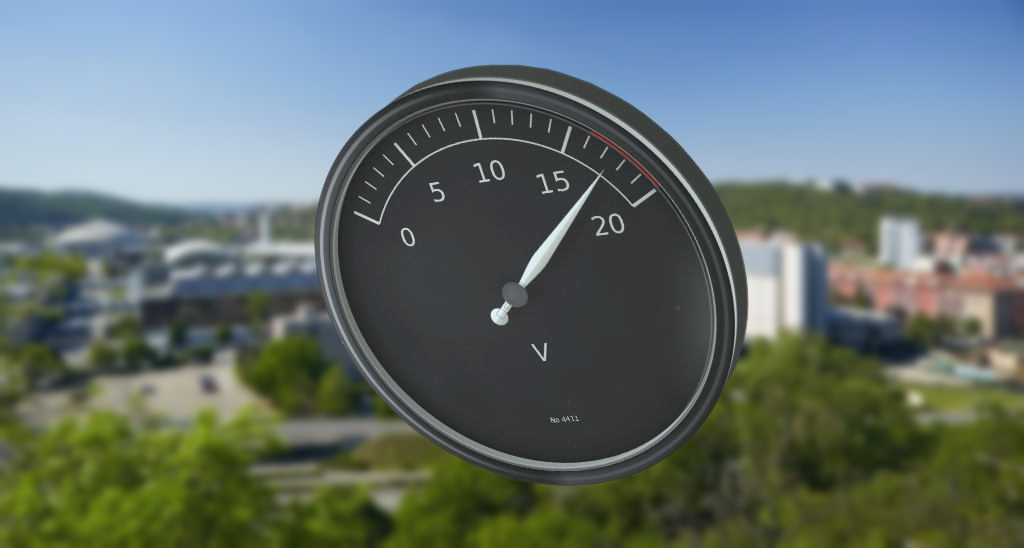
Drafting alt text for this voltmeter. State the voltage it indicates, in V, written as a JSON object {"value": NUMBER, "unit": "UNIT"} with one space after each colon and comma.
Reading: {"value": 17.5, "unit": "V"}
